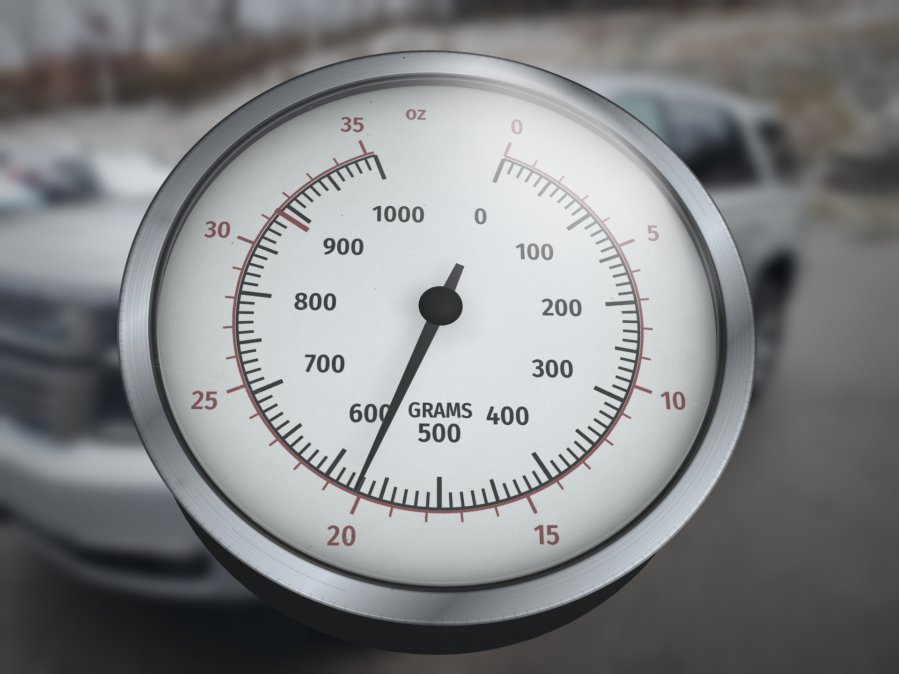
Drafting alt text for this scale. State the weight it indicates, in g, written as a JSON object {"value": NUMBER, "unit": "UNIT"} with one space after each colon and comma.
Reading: {"value": 570, "unit": "g"}
